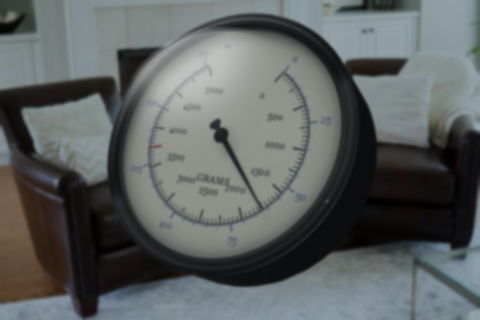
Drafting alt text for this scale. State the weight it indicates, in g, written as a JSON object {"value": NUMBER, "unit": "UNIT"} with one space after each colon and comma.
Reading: {"value": 1750, "unit": "g"}
